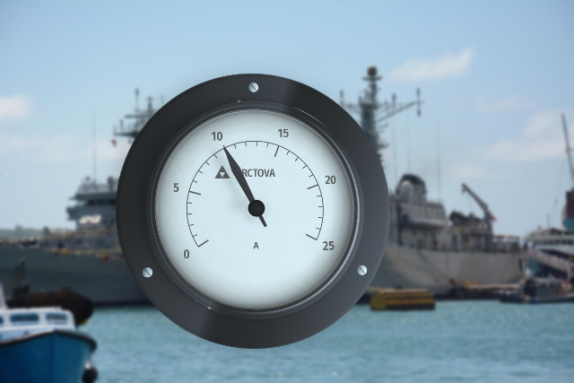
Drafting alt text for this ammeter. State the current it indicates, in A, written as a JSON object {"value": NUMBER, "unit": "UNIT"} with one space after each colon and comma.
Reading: {"value": 10, "unit": "A"}
